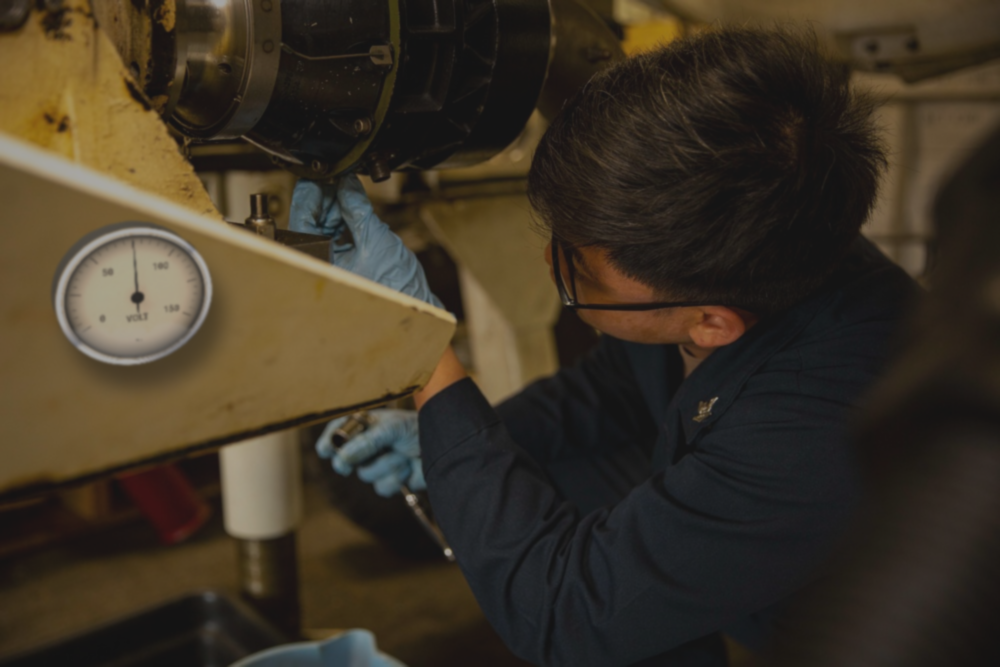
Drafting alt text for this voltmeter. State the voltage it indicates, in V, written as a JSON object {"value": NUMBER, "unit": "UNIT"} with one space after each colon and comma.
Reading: {"value": 75, "unit": "V"}
